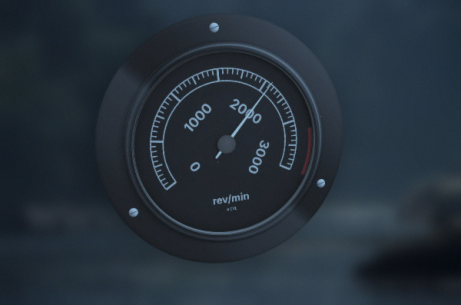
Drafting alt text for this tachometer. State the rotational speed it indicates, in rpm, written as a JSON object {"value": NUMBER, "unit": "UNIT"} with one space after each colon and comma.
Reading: {"value": 2050, "unit": "rpm"}
